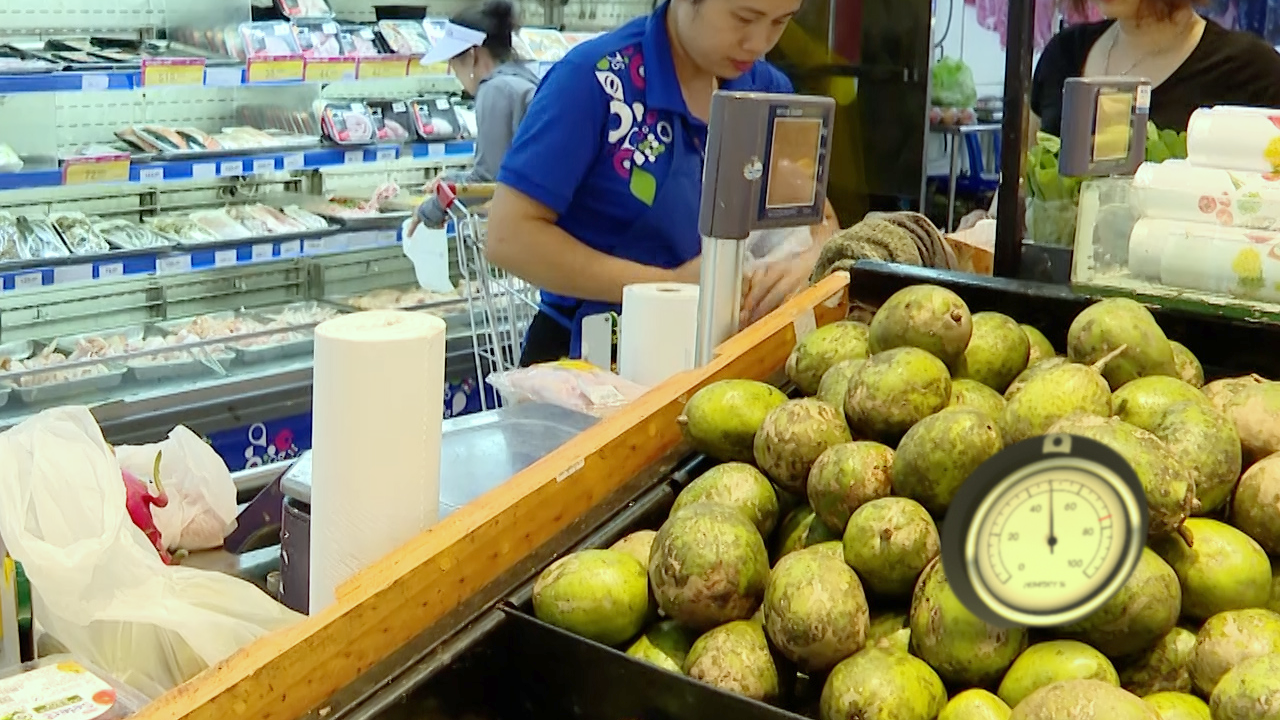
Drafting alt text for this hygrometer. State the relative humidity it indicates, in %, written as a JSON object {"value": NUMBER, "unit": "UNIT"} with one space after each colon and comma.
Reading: {"value": 48, "unit": "%"}
